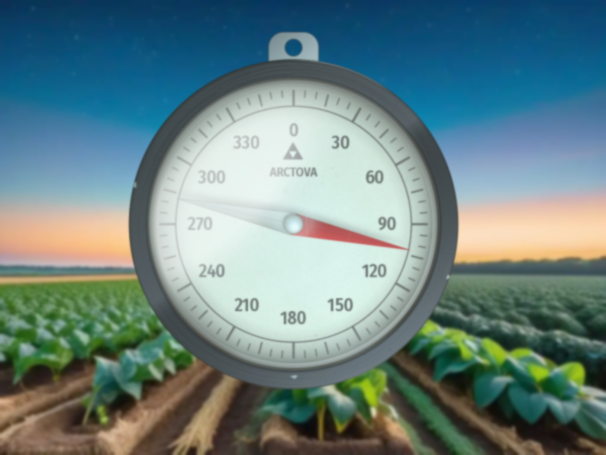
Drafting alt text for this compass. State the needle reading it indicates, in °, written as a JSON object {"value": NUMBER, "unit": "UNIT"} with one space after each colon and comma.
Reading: {"value": 102.5, "unit": "°"}
